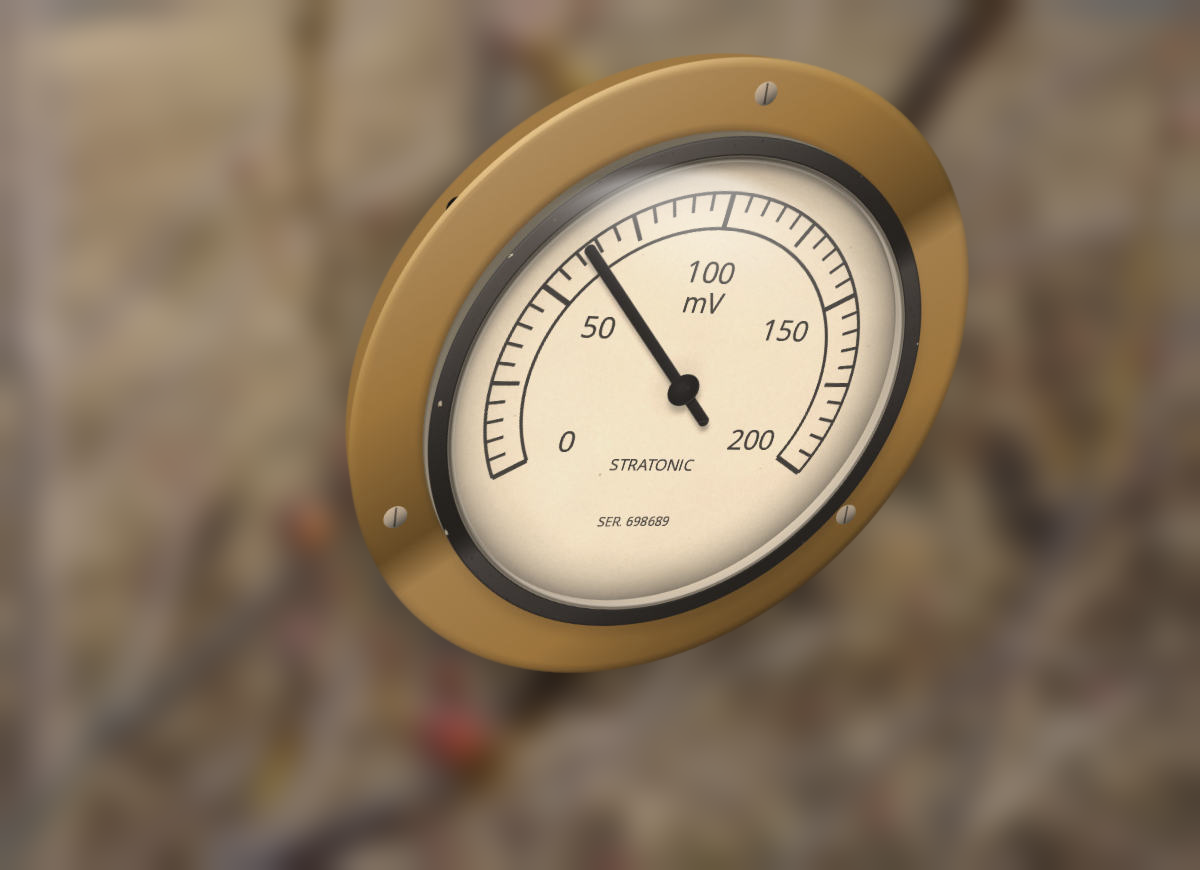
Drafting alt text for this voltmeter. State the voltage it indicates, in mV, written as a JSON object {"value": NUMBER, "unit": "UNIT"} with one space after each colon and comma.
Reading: {"value": 62.5, "unit": "mV"}
